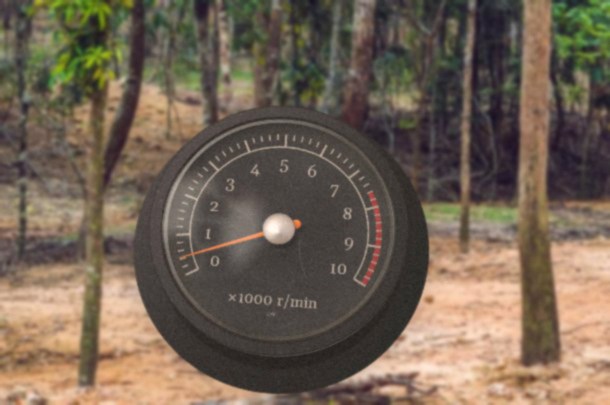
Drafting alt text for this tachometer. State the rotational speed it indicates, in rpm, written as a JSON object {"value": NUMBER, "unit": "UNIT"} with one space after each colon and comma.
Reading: {"value": 400, "unit": "rpm"}
